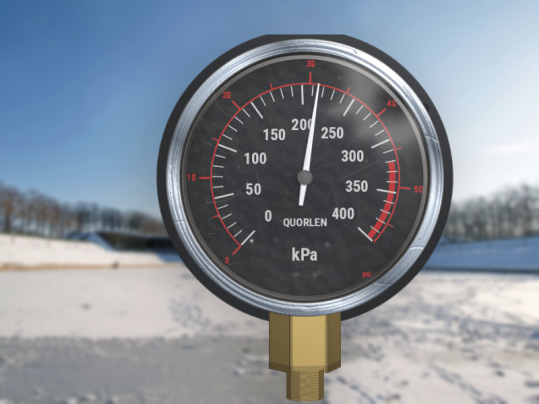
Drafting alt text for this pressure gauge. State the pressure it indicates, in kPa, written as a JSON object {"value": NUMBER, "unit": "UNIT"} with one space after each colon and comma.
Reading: {"value": 215, "unit": "kPa"}
